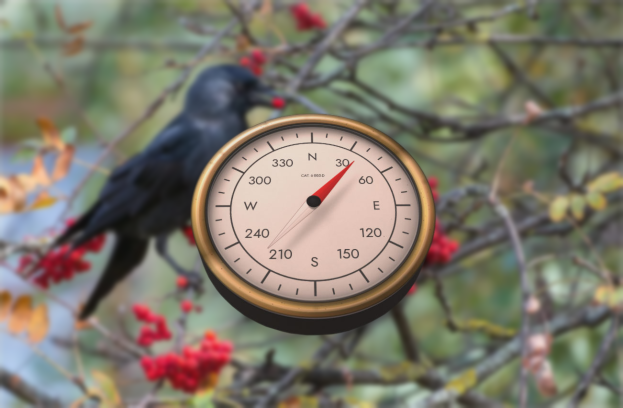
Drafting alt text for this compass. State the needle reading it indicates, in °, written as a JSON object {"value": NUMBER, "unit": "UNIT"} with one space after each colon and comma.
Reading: {"value": 40, "unit": "°"}
